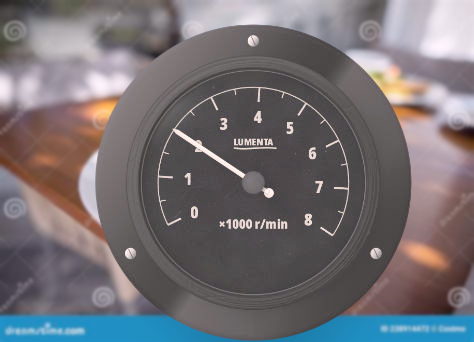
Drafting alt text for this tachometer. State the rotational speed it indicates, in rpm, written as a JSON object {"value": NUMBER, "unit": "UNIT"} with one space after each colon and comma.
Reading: {"value": 2000, "unit": "rpm"}
